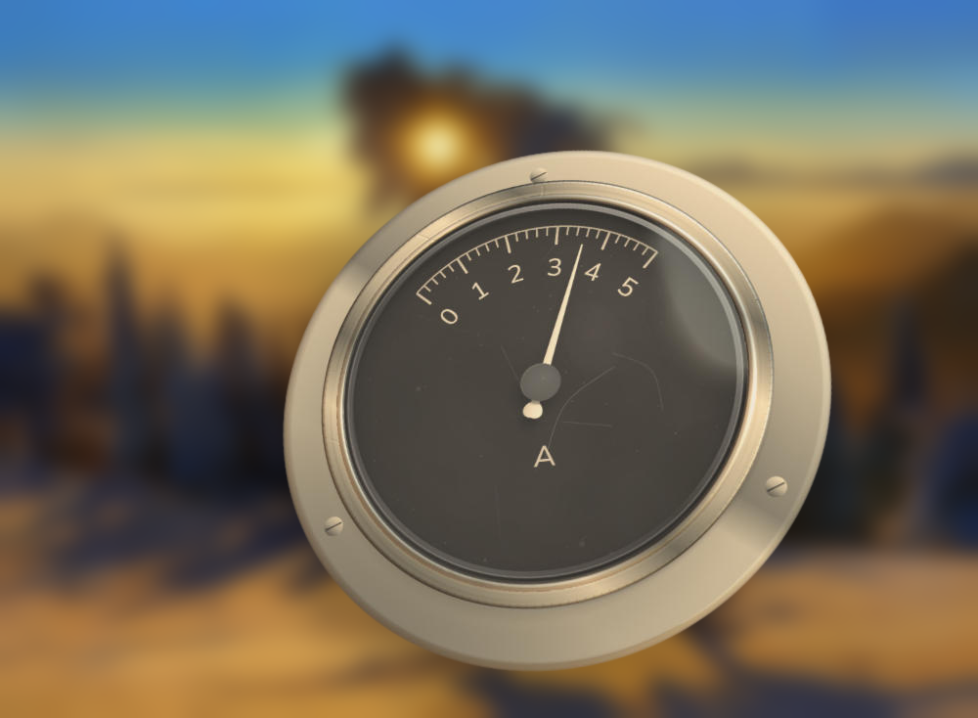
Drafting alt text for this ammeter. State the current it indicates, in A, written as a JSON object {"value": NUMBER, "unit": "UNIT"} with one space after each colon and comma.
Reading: {"value": 3.6, "unit": "A"}
